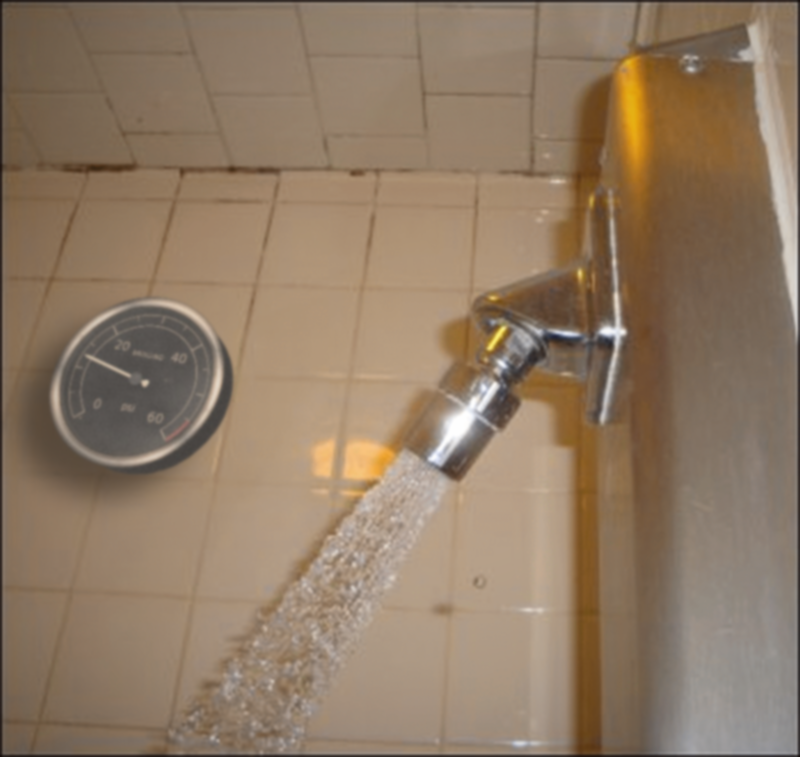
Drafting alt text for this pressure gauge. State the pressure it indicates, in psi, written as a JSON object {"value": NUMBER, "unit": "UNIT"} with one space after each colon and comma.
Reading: {"value": 12.5, "unit": "psi"}
